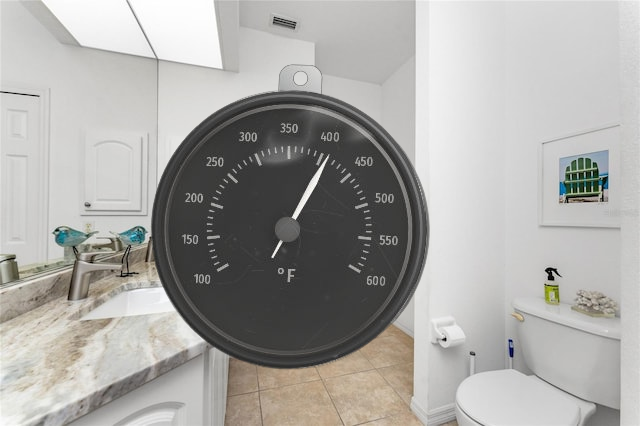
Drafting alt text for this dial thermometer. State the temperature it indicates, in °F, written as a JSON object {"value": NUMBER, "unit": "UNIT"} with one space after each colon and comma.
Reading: {"value": 410, "unit": "°F"}
